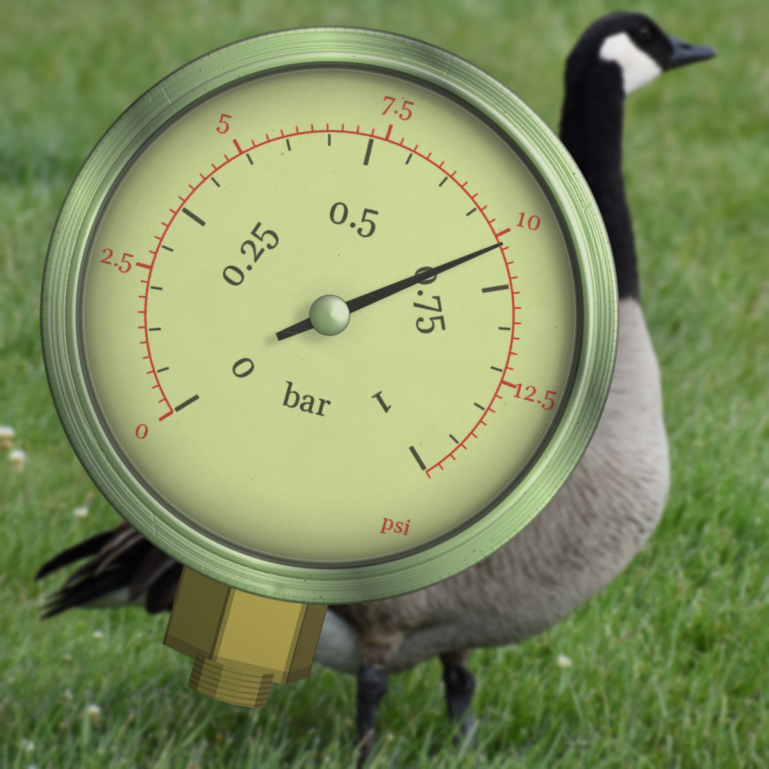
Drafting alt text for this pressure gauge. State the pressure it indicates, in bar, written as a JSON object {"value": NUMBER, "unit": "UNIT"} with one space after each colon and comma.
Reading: {"value": 0.7, "unit": "bar"}
